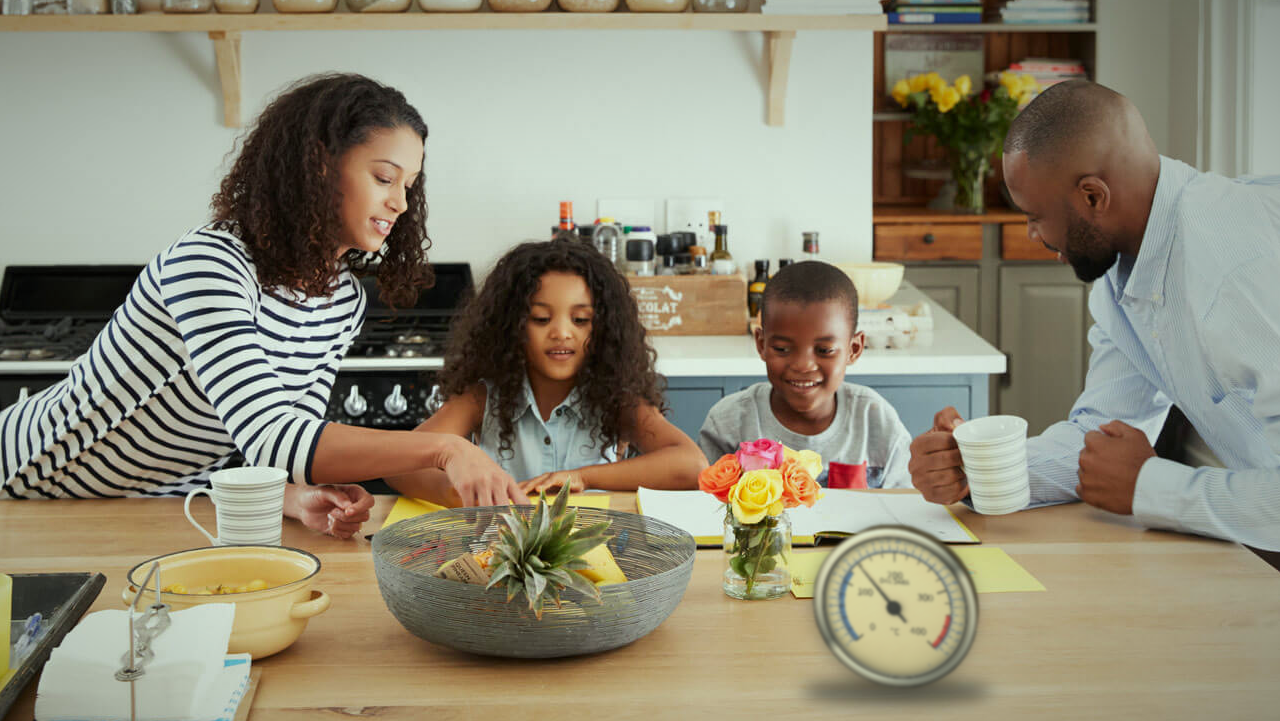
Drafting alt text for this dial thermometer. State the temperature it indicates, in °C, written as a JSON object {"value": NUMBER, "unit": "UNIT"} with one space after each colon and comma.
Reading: {"value": 140, "unit": "°C"}
